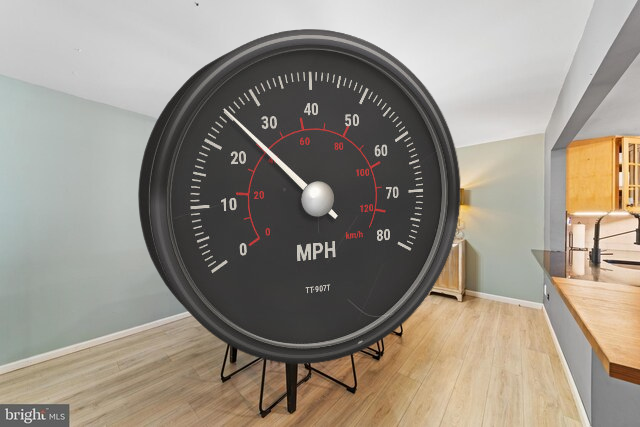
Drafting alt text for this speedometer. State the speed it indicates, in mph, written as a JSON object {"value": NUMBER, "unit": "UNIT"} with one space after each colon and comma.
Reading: {"value": 25, "unit": "mph"}
